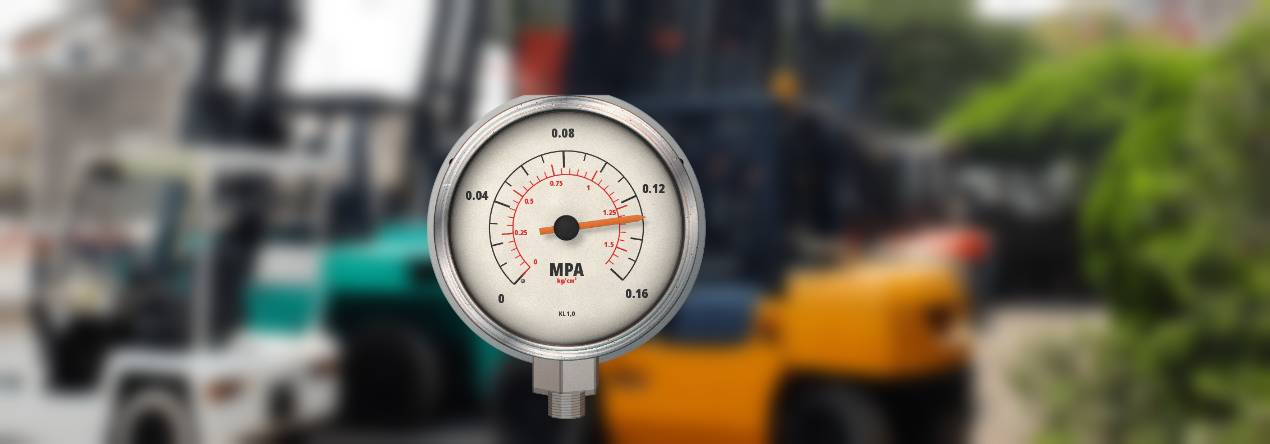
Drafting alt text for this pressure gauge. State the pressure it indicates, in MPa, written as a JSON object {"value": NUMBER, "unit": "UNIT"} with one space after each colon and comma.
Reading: {"value": 0.13, "unit": "MPa"}
